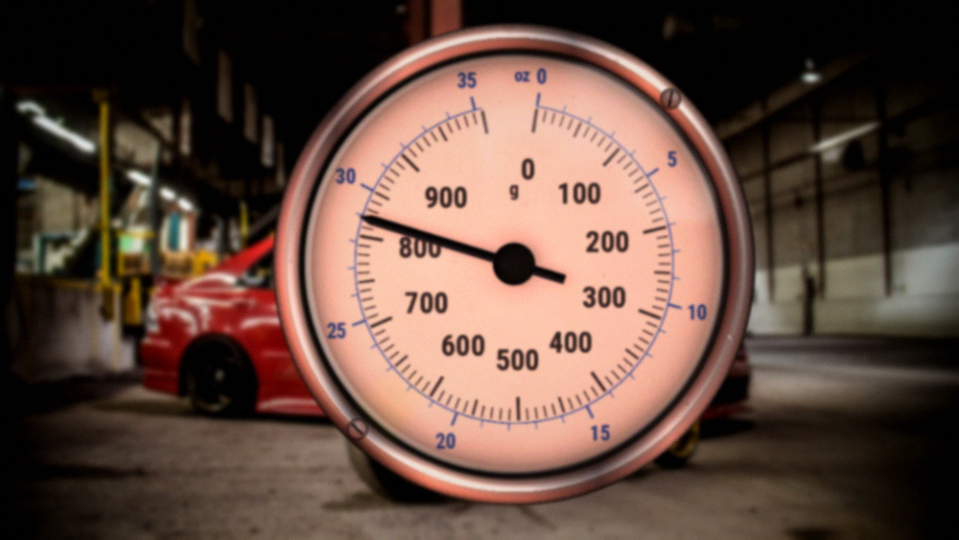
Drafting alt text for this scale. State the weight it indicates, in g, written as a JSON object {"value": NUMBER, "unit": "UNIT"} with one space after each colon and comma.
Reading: {"value": 820, "unit": "g"}
